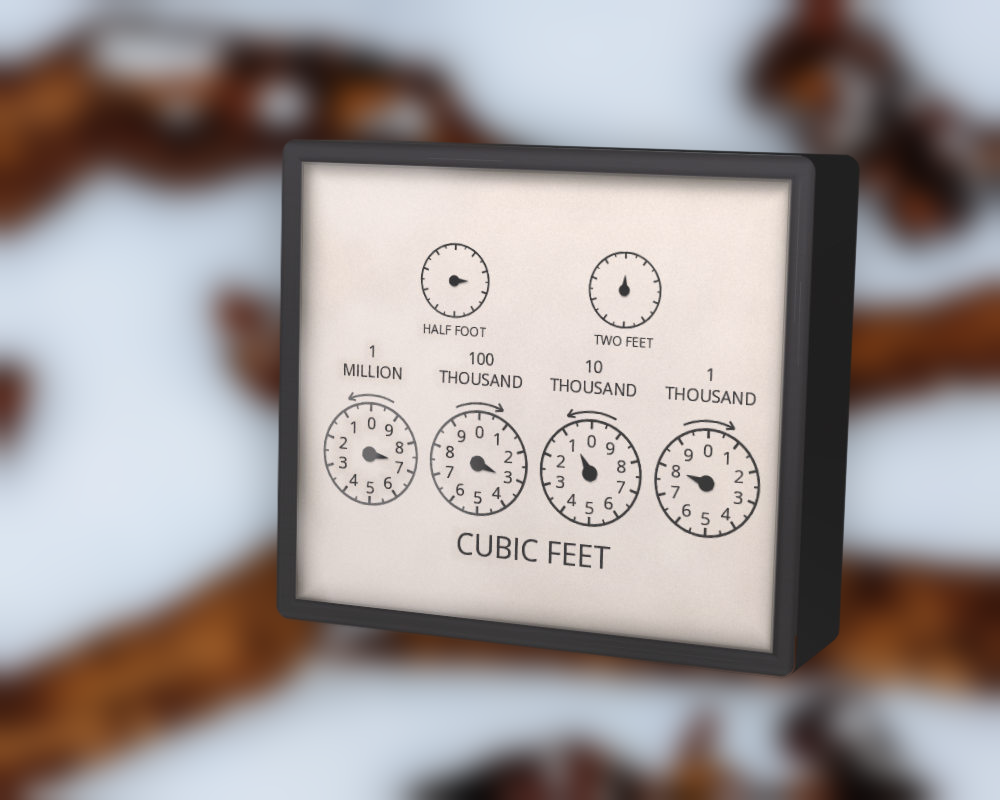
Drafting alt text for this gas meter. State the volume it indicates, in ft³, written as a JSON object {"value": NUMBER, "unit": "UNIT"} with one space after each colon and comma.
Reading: {"value": 730800, "unit": "ft³"}
